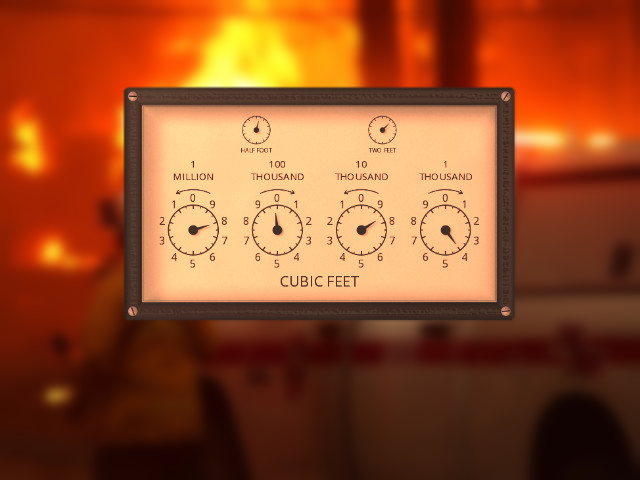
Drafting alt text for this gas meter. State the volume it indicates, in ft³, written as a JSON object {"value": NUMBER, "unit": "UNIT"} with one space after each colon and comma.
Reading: {"value": 798400, "unit": "ft³"}
